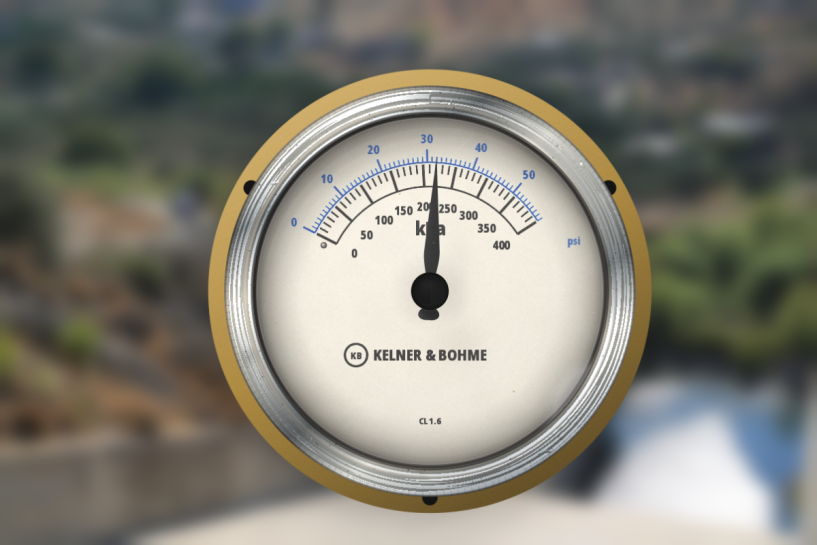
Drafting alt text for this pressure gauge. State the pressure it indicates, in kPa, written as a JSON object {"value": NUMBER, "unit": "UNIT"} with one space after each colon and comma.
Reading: {"value": 220, "unit": "kPa"}
